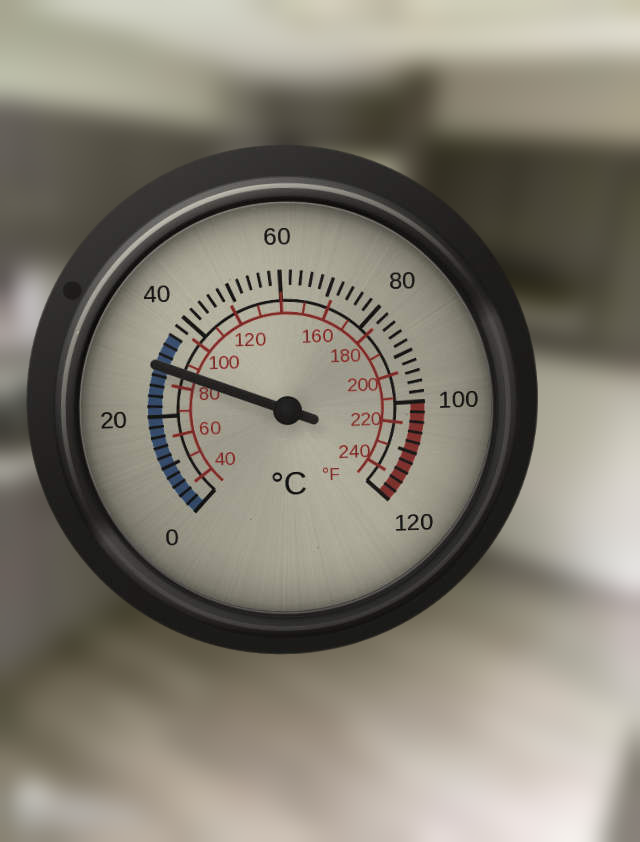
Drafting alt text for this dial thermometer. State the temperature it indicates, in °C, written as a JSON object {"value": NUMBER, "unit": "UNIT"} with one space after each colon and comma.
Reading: {"value": 30, "unit": "°C"}
